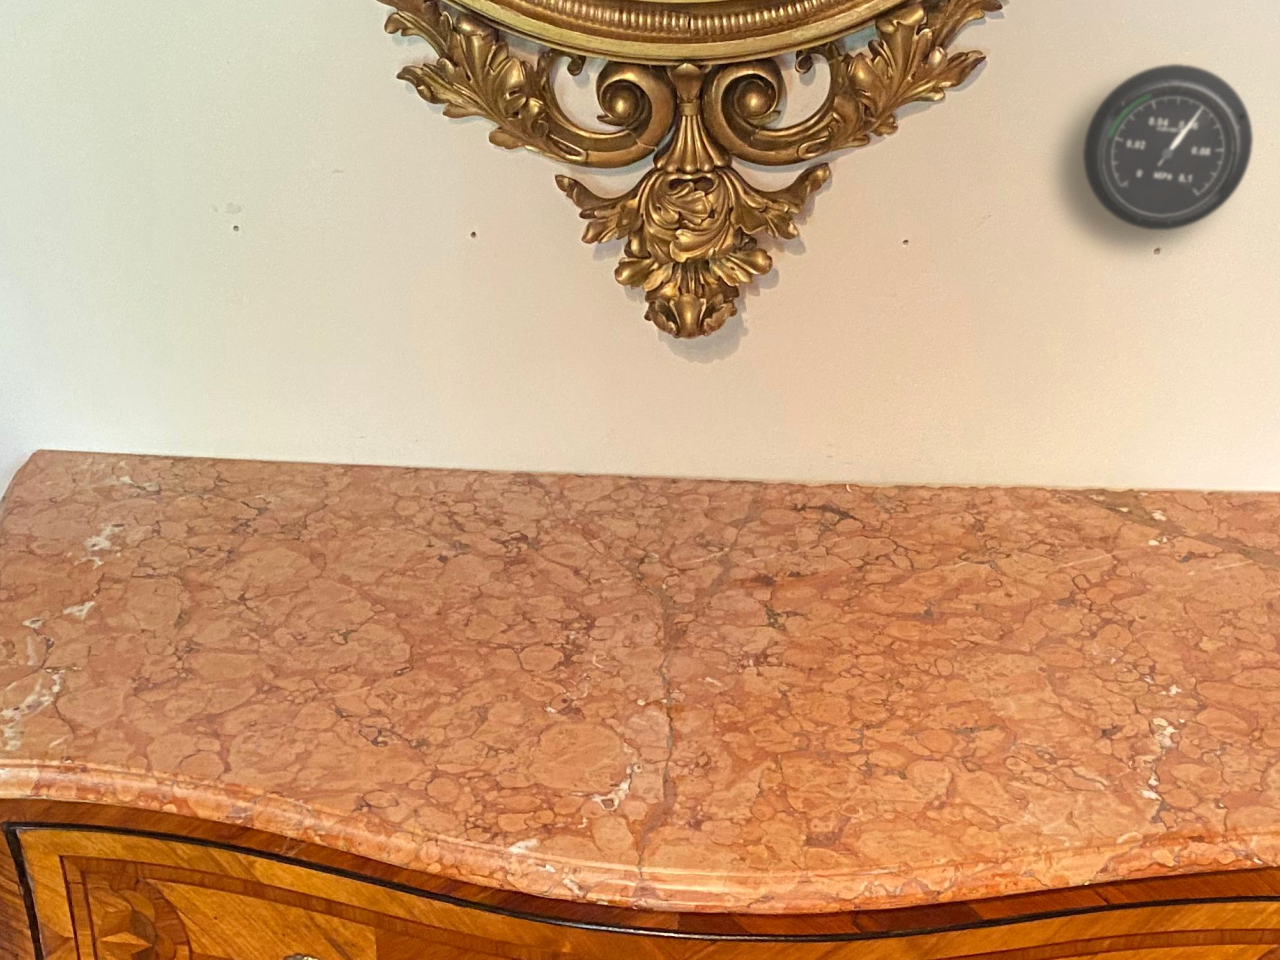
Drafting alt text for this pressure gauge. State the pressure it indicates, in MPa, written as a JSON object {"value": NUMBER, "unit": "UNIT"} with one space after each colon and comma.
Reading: {"value": 0.06, "unit": "MPa"}
